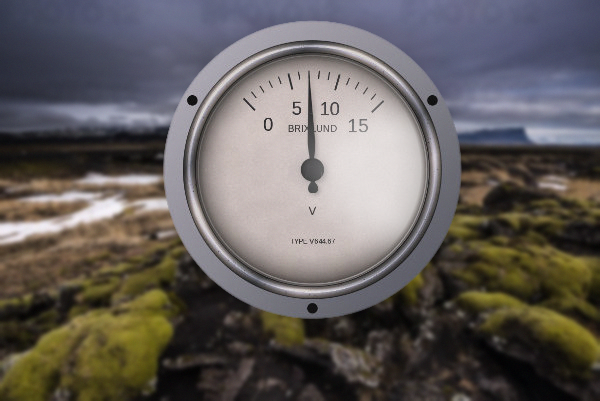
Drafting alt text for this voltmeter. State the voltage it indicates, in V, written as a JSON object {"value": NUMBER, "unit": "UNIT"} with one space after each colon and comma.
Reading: {"value": 7, "unit": "V"}
